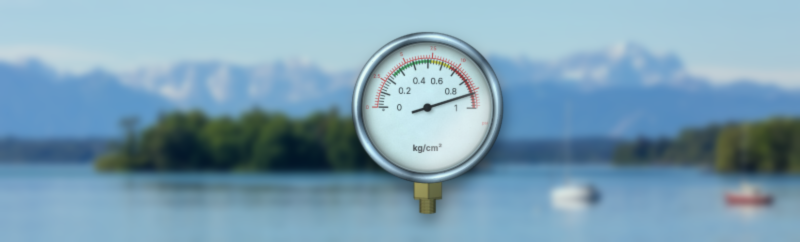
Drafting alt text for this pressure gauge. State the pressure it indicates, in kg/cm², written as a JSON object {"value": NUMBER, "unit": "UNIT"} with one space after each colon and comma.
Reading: {"value": 0.9, "unit": "kg/cm²"}
